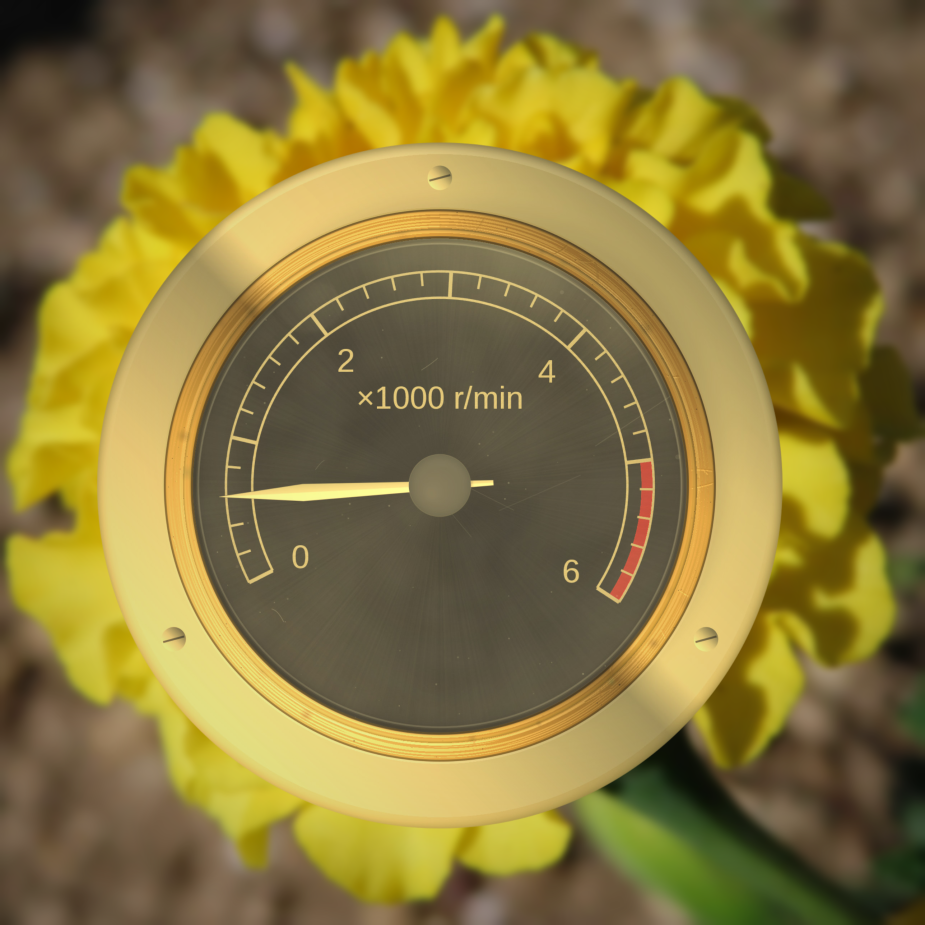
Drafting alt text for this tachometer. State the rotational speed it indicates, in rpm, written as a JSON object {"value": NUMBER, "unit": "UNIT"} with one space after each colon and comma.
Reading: {"value": 600, "unit": "rpm"}
